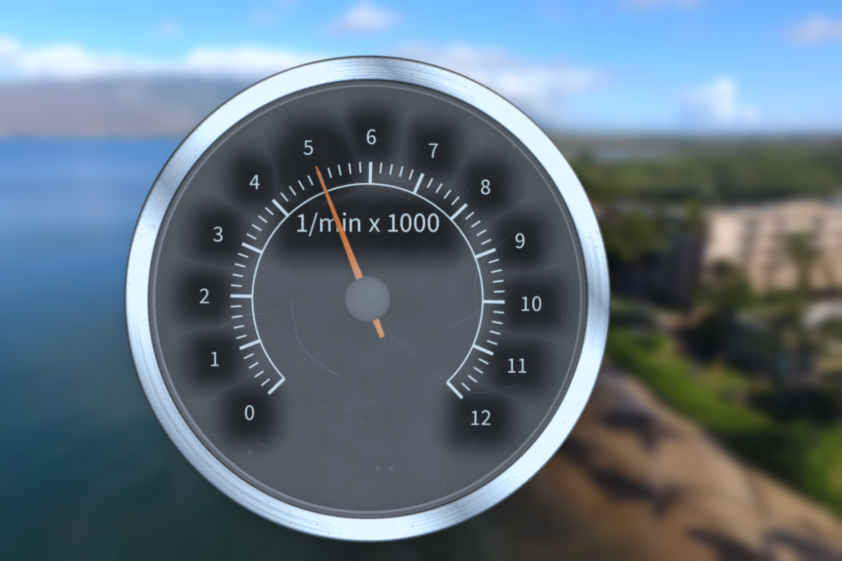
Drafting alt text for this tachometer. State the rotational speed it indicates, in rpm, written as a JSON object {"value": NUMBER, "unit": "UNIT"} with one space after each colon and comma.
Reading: {"value": 5000, "unit": "rpm"}
